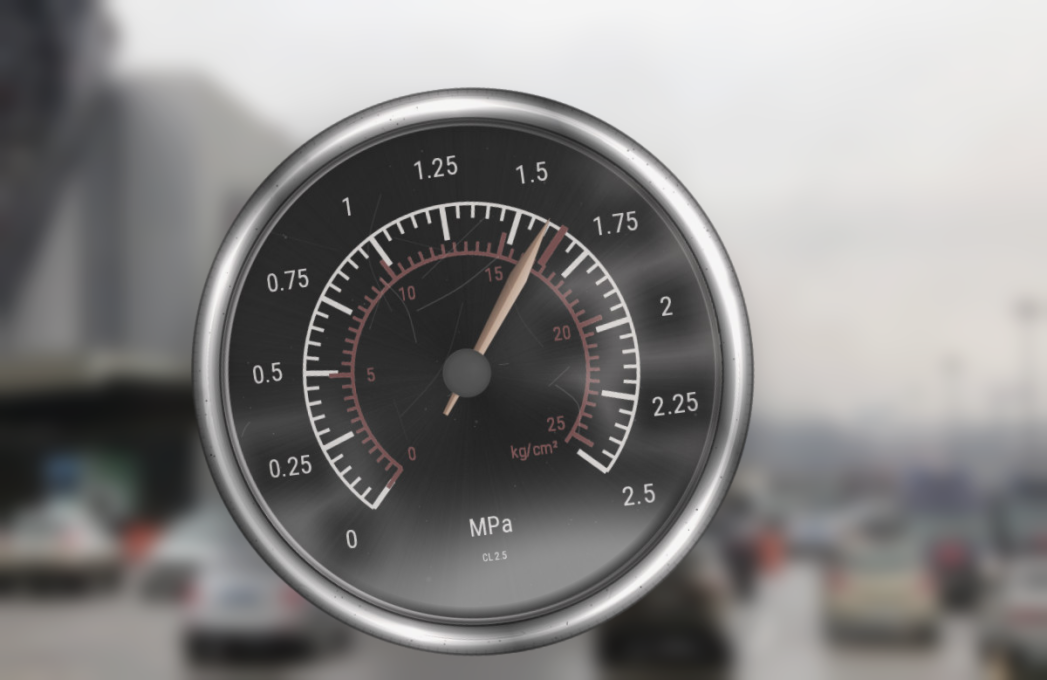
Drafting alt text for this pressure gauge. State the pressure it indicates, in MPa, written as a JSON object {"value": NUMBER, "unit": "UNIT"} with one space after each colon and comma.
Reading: {"value": 1.6, "unit": "MPa"}
